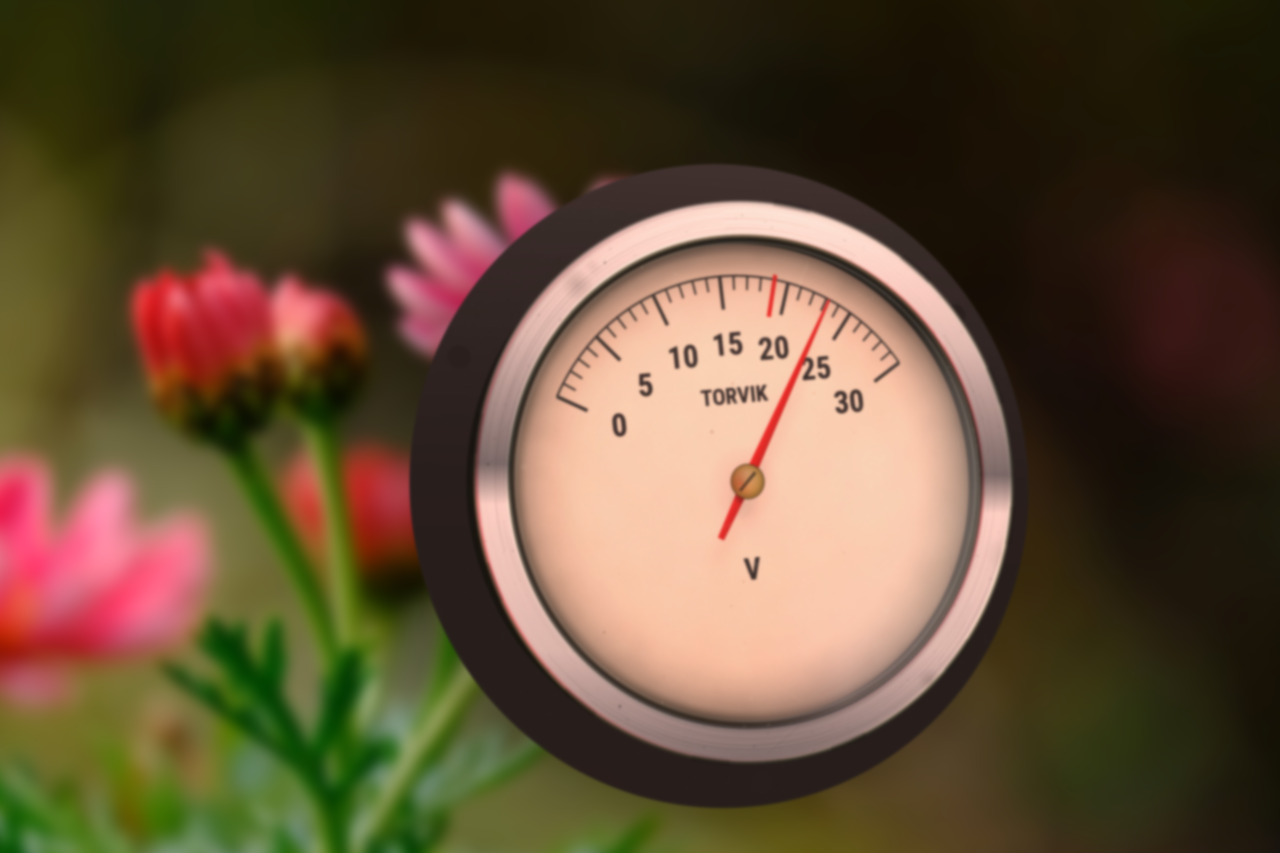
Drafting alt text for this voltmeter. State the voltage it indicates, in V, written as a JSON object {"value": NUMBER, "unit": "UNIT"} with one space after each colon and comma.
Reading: {"value": 23, "unit": "V"}
